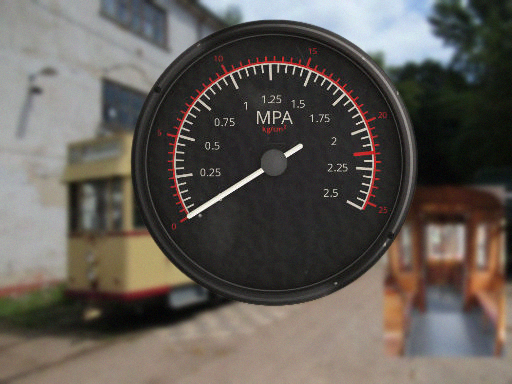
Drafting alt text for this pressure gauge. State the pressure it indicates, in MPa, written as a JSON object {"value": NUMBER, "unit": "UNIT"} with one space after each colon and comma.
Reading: {"value": 0, "unit": "MPa"}
